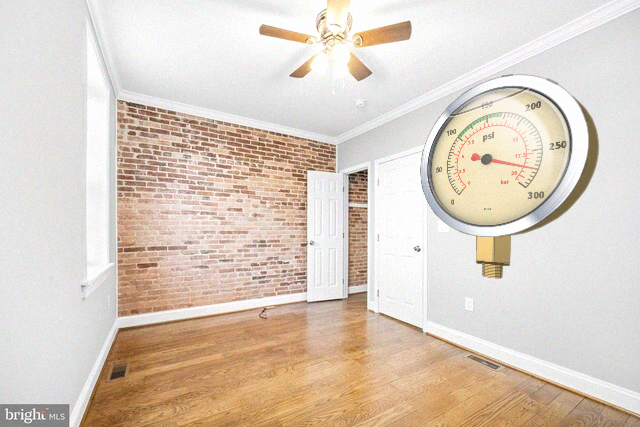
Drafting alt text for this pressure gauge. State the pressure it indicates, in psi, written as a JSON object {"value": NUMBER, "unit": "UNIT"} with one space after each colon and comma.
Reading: {"value": 275, "unit": "psi"}
